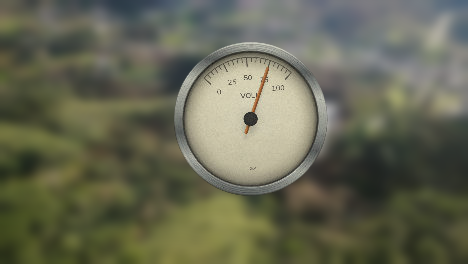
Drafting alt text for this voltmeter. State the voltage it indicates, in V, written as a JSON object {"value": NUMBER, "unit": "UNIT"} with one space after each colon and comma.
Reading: {"value": 75, "unit": "V"}
